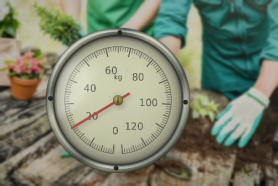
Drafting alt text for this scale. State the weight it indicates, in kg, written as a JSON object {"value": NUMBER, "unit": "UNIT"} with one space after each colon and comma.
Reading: {"value": 20, "unit": "kg"}
